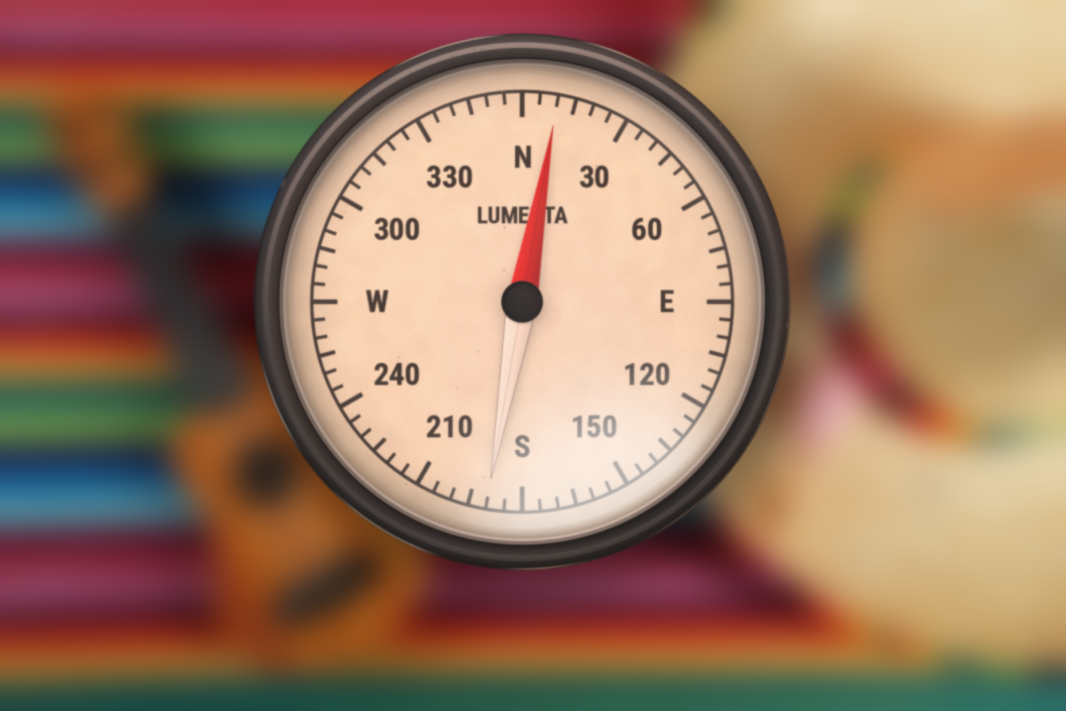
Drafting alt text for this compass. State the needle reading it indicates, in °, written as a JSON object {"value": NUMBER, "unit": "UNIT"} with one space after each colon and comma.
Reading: {"value": 10, "unit": "°"}
